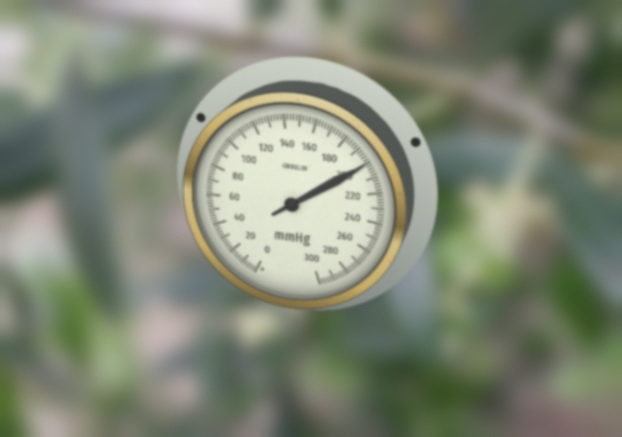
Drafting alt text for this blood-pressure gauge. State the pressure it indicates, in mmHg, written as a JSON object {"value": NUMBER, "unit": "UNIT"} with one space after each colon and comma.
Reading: {"value": 200, "unit": "mmHg"}
